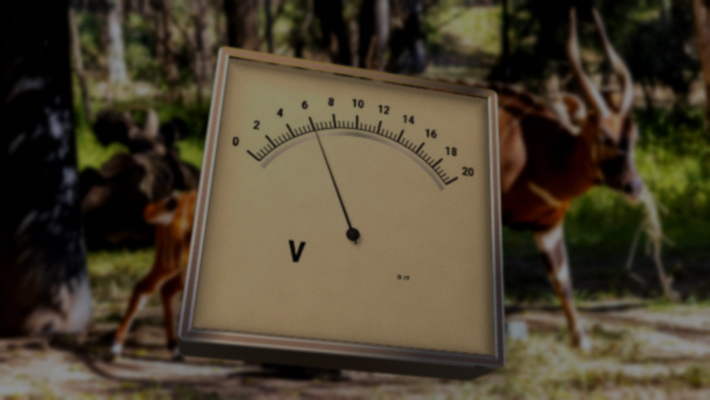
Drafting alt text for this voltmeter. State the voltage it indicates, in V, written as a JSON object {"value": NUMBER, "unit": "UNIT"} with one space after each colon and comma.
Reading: {"value": 6, "unit": "V"}
